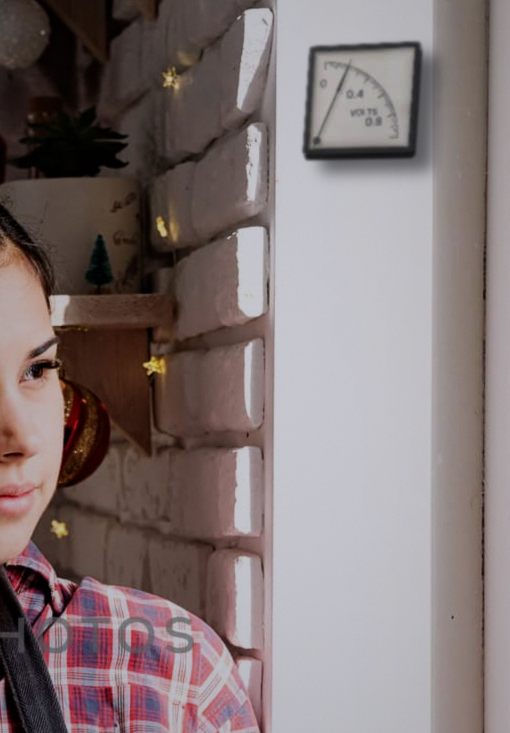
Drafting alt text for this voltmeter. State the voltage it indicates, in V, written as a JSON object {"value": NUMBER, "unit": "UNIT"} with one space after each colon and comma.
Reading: {"value": 0.2, "unit": "V"}
